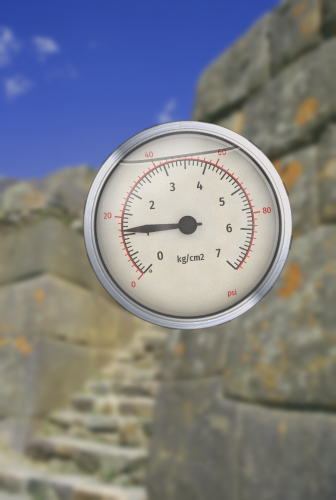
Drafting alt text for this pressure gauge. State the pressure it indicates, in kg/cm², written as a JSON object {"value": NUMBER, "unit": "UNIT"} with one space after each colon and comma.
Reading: {"value": 1.1, "unit": "kg/cm²"}
